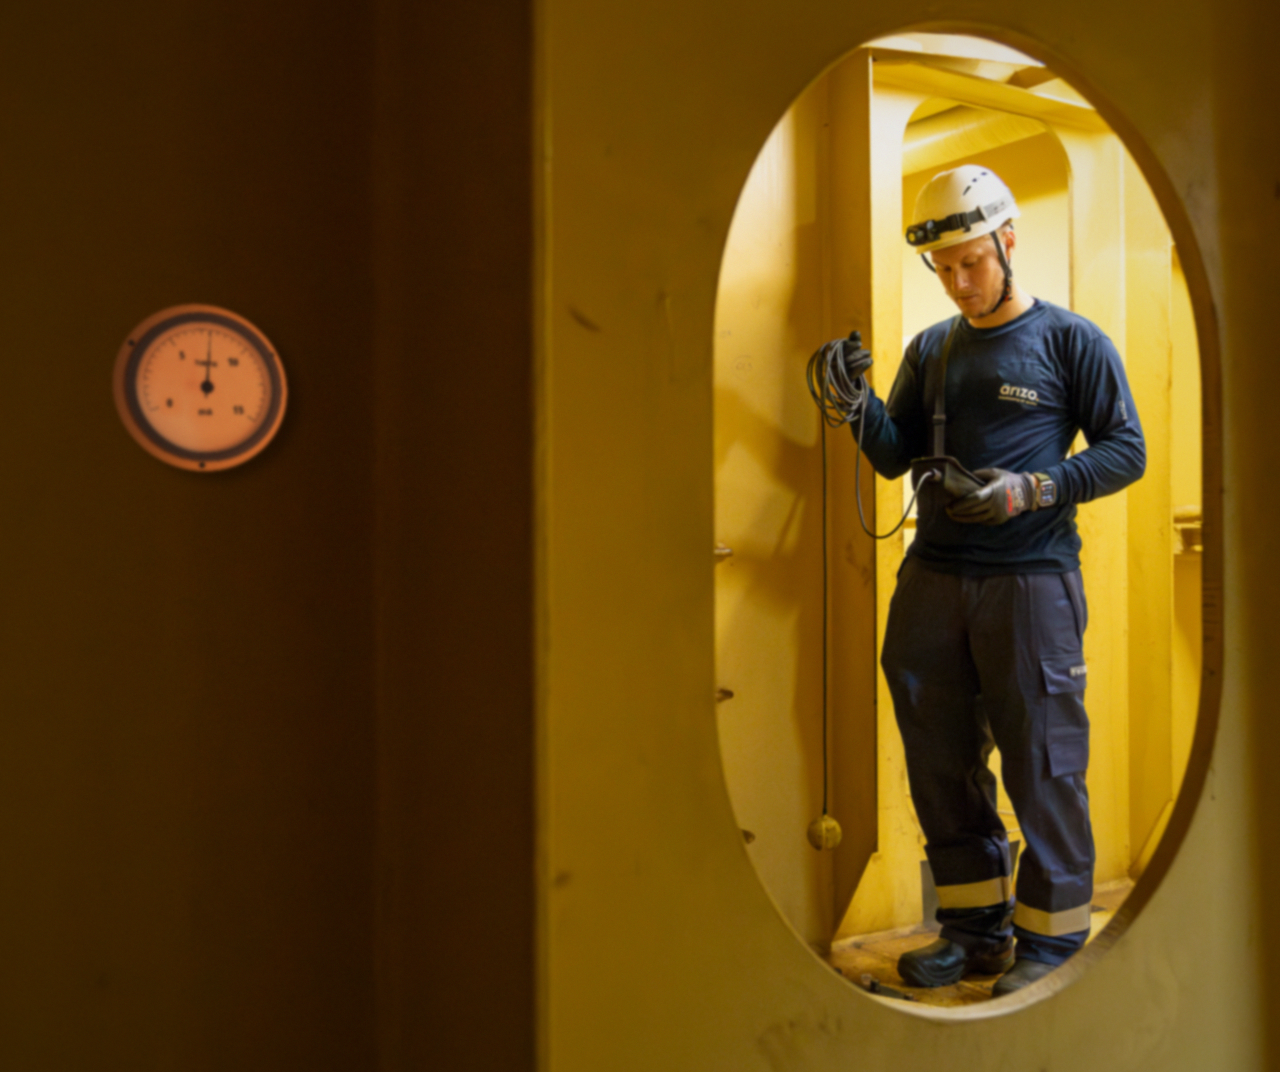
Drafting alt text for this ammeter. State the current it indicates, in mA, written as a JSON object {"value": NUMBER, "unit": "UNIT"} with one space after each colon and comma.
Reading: {"value": 7.5, "unit": "mA"}
